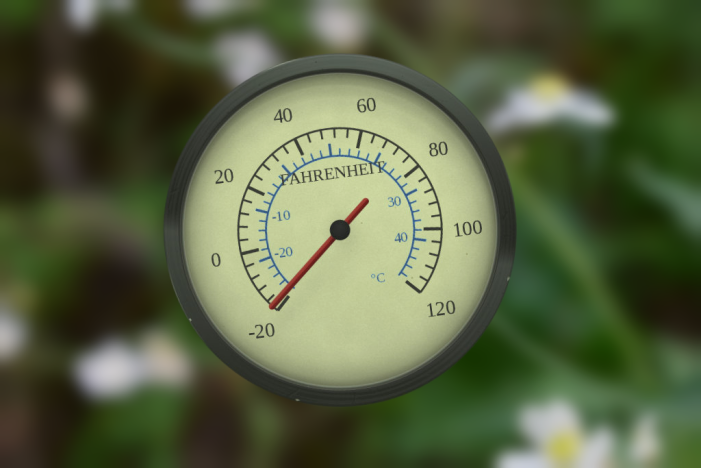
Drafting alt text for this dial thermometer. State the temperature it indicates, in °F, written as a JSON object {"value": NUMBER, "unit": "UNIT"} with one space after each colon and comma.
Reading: {"value": -18, "unit": "°F"}
